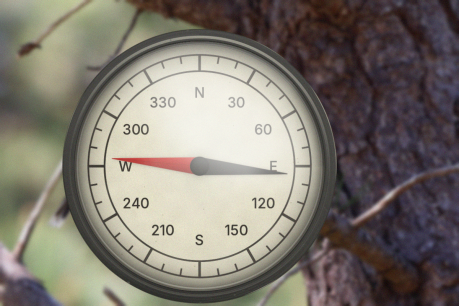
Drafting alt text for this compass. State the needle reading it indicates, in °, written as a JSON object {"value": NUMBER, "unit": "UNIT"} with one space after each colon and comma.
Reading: {"value": 275, "unit": "°"}
